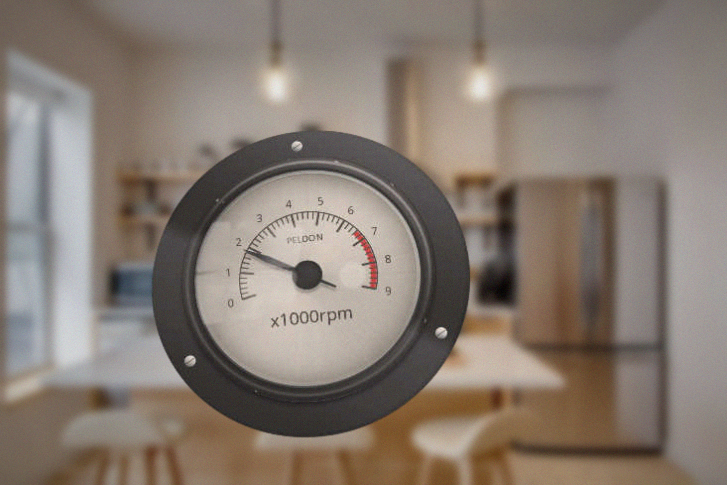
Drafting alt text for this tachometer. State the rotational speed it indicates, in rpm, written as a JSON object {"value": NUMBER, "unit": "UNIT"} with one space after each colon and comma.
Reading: {"value": 1800, "unit": "rpm"}
